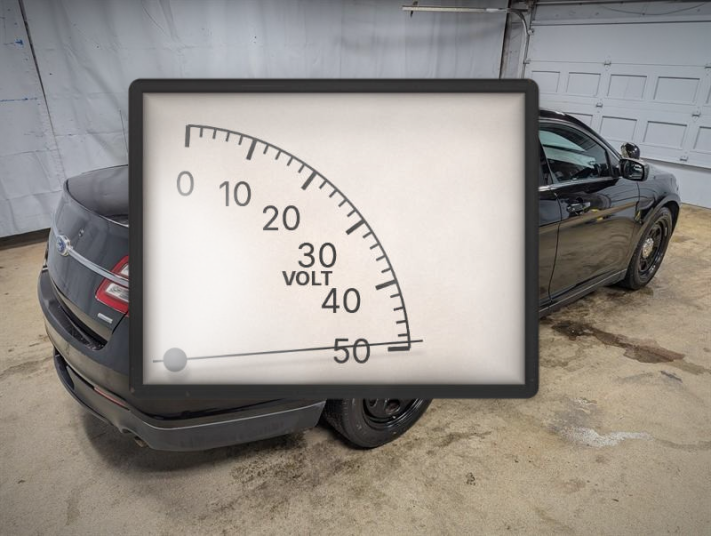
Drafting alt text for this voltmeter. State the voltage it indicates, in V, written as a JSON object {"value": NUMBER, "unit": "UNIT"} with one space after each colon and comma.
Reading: {"value": 49, "unit": "V"}
